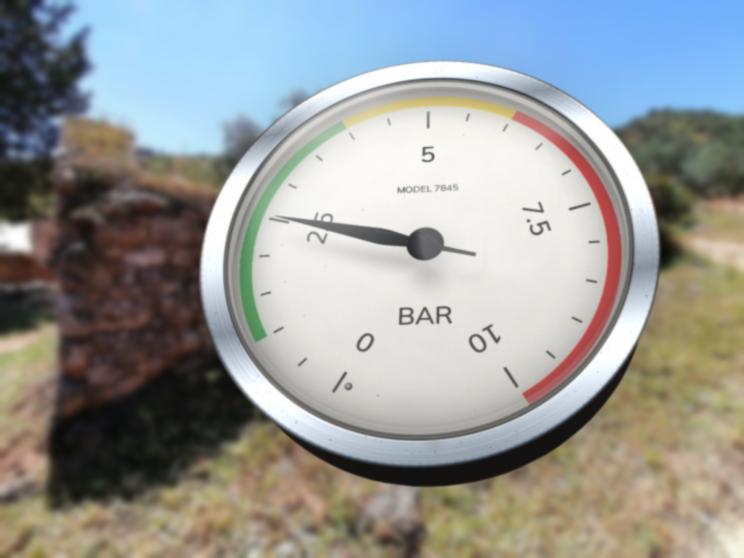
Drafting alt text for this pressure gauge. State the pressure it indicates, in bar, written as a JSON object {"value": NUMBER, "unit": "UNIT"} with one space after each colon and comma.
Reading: {"value": 2.5, "unit": "bar"}
